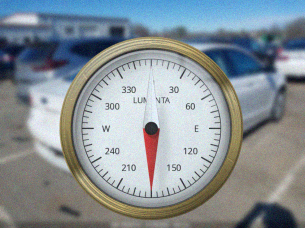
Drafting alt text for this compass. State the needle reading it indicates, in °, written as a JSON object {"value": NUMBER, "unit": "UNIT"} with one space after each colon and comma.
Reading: {"value": 180, "unit": "°"}
